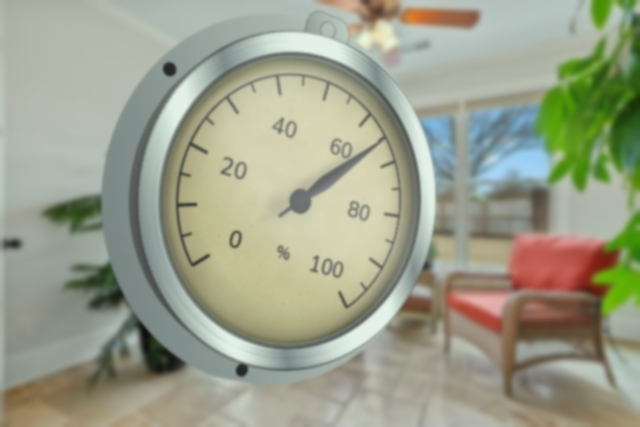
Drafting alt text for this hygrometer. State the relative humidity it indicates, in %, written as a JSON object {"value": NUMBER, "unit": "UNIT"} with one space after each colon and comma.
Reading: {"value": 65, "unit": "%"}
